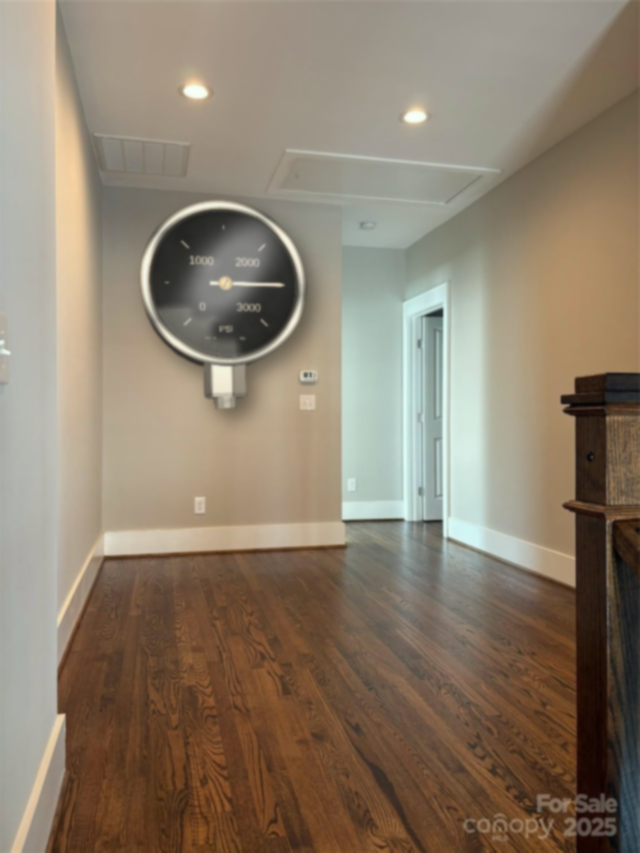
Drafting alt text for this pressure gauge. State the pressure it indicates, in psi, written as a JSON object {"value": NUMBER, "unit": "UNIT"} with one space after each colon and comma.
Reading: {"value": 2500, "unit": "psi"}
